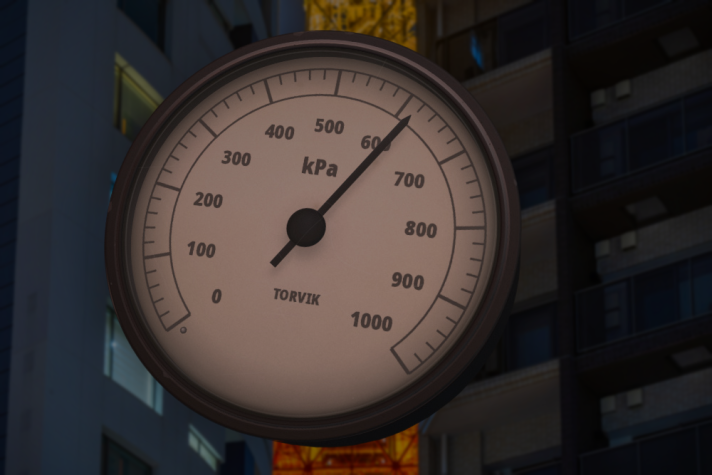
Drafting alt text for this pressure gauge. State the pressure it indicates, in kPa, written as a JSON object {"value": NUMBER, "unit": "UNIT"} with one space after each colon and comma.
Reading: {"value": 620, "unit": "kPa"}
